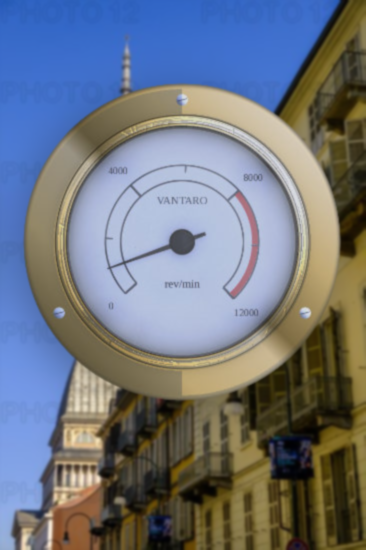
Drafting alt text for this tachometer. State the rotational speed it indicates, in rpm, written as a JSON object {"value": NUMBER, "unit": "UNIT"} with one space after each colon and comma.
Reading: {"value": 1000, "unit": "rpm"}
